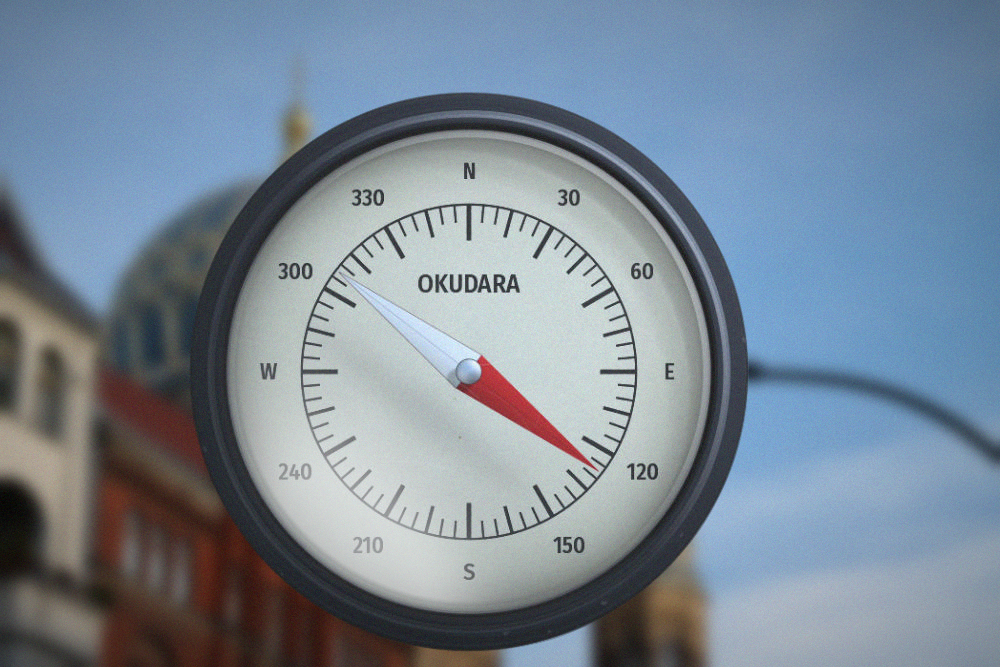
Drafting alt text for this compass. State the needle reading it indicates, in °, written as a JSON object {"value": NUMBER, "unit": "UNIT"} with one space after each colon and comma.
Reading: {"value": 127.5, "unit": "°"}
